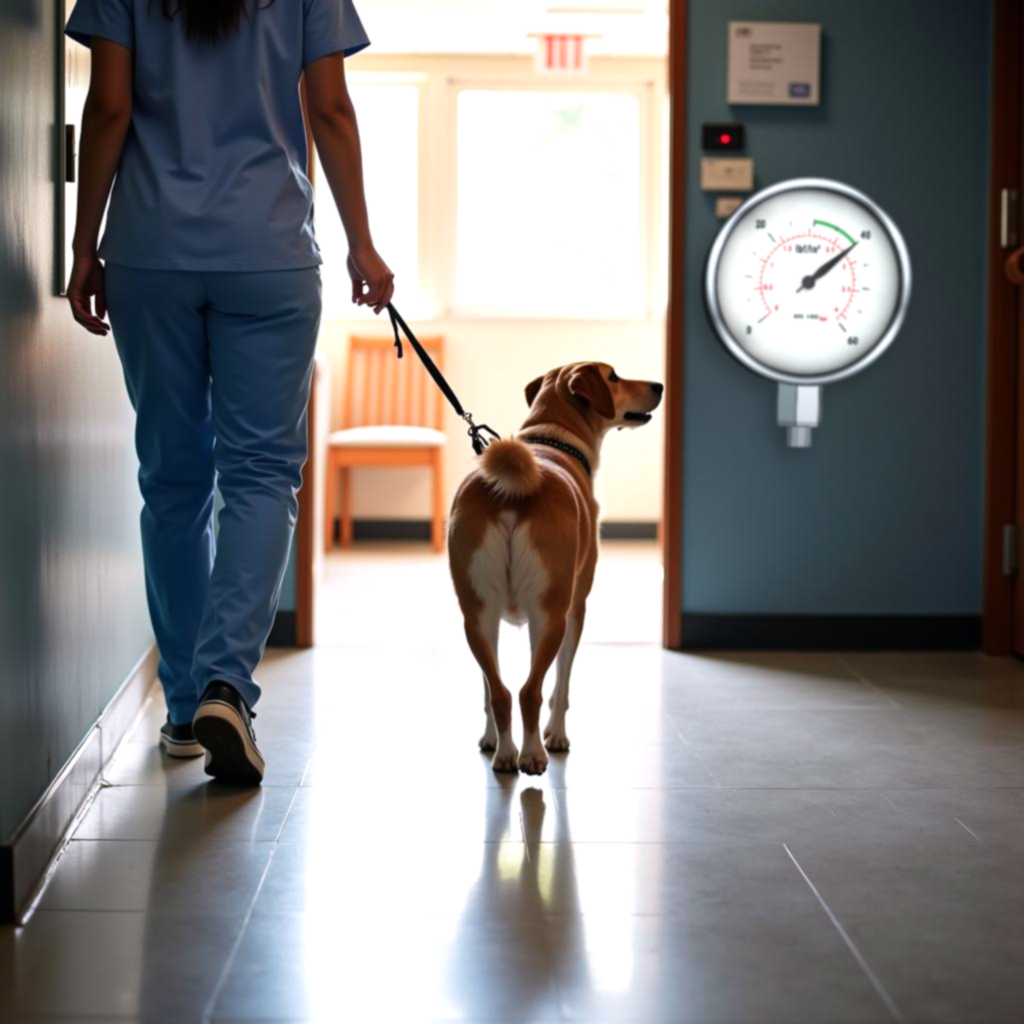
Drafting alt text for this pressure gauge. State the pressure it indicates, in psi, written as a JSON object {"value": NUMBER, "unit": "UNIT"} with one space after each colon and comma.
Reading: {"value": 40, "unit": "psi"}
